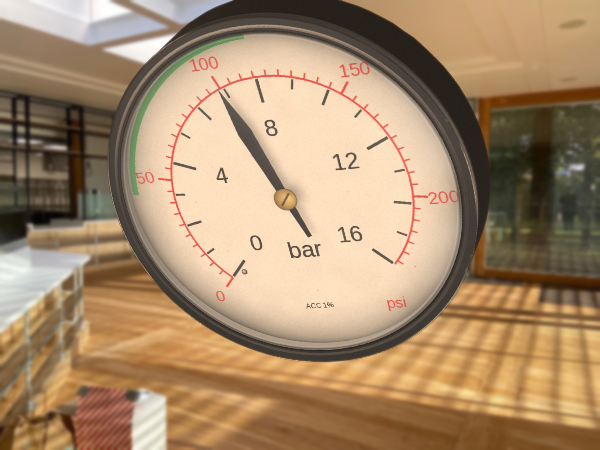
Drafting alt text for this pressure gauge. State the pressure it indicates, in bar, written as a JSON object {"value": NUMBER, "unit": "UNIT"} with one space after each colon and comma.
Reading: {"value": 7, "unit": "bar"}
